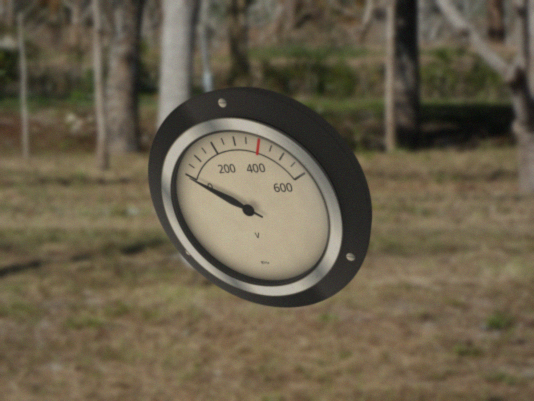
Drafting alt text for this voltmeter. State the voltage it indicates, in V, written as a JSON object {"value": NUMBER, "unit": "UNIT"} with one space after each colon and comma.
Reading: {"value": 0, "unit": "V"}
